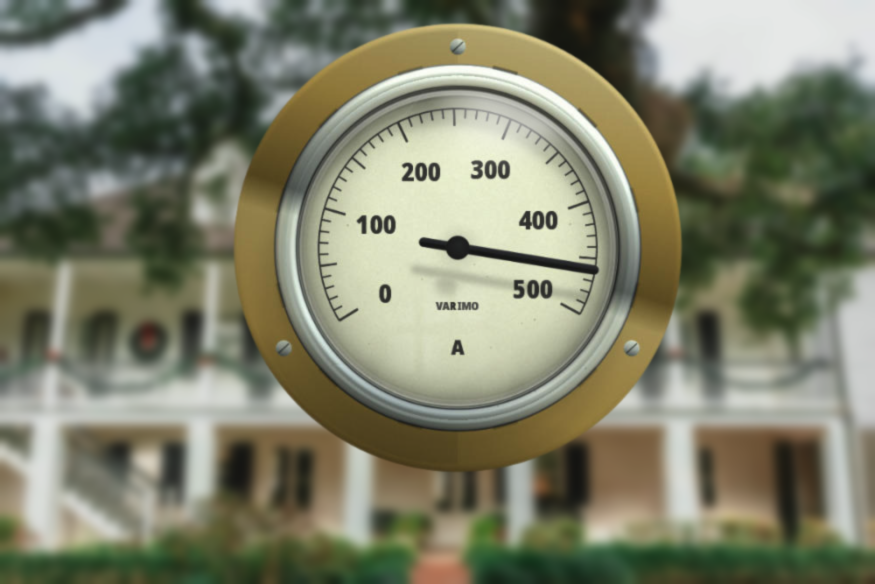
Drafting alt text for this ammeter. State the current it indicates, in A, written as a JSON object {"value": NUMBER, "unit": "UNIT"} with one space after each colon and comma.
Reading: {"value": 460, "unit": "A"}
